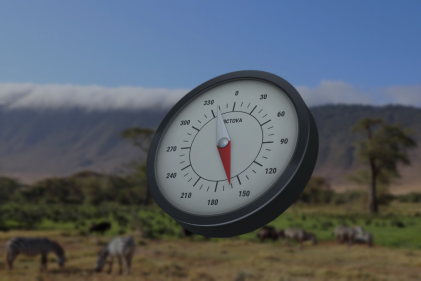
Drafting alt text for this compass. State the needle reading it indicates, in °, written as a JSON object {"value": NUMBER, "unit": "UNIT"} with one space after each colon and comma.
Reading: {"value": 160, "unit": "°"}
